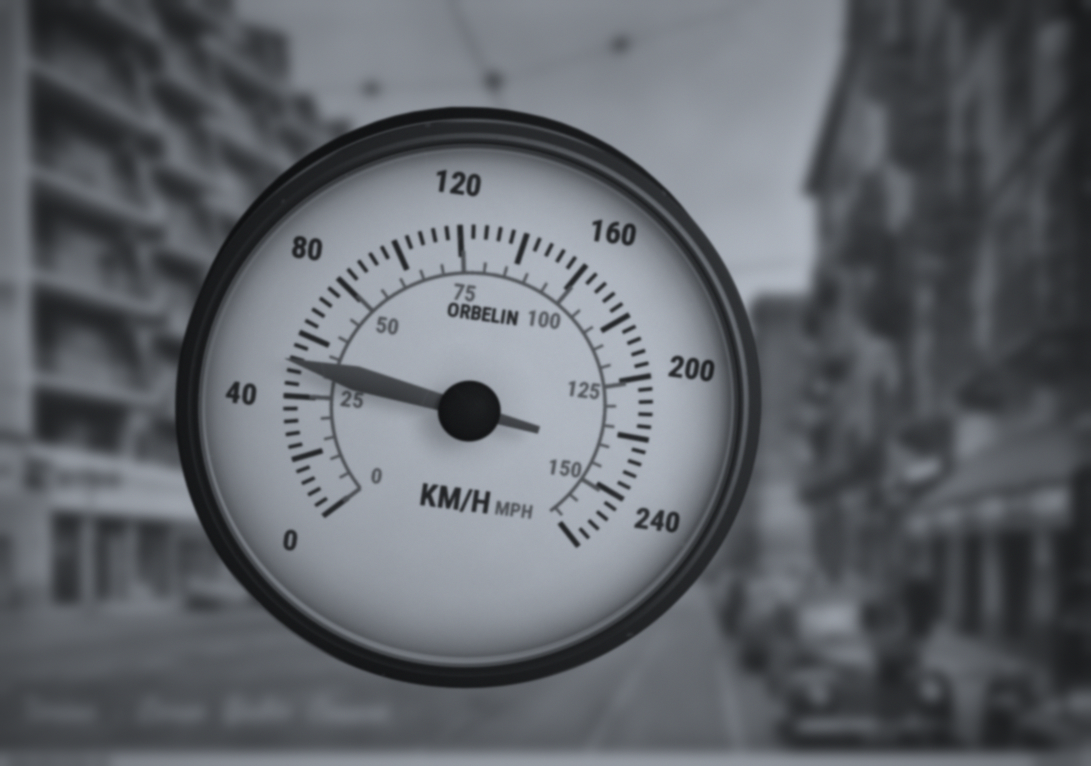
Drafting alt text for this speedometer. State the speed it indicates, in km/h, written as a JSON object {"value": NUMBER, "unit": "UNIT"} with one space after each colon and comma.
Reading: {"value": 52, "unit": "km/h"}
